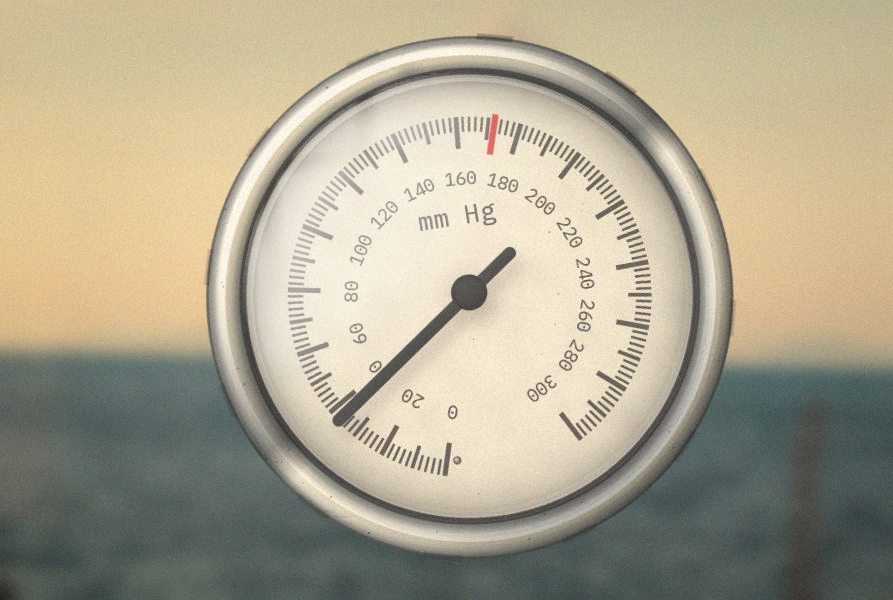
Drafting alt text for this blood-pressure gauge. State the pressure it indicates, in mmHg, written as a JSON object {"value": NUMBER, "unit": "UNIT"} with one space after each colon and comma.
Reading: {"value": 36, "unit": "mmHg"}
